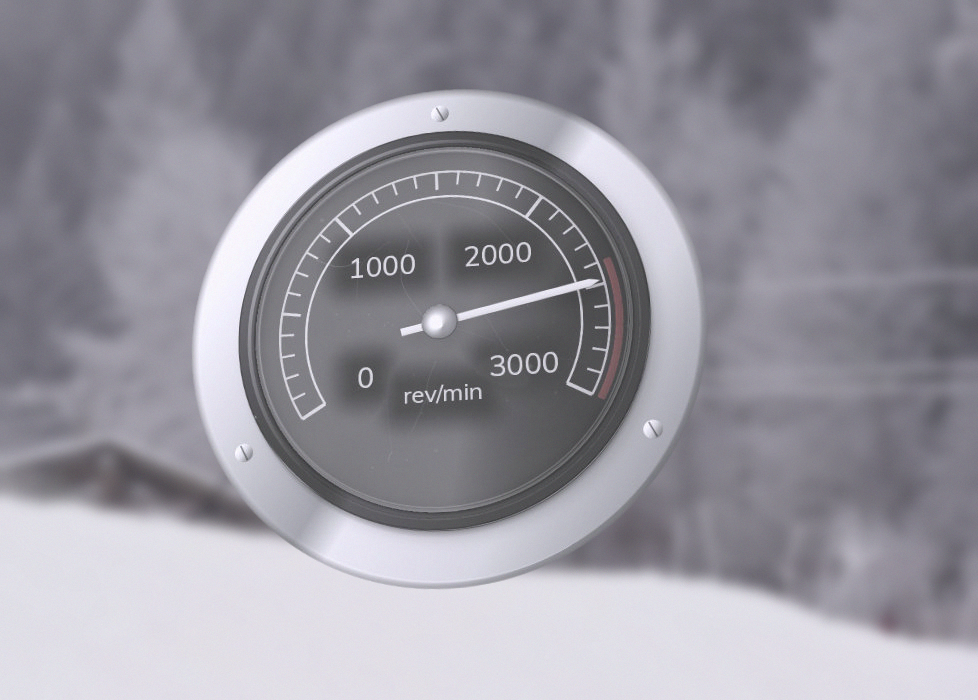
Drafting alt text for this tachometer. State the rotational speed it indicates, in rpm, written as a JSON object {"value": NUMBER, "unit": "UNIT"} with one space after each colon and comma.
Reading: {"value": 2500, "unit": "rpm"}
